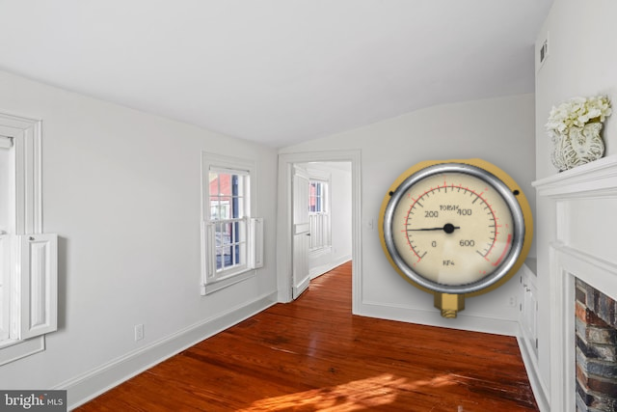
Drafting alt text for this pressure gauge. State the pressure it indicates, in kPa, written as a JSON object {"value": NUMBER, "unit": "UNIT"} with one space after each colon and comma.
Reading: {"value": 100, "unit": "kPa"}
